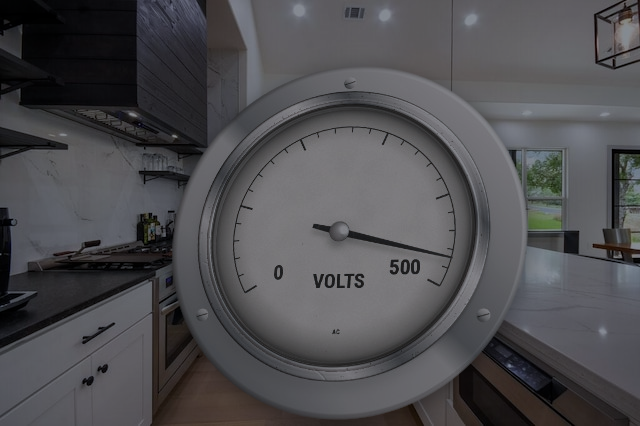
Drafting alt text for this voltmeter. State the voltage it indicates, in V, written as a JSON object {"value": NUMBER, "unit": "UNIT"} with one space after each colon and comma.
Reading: {"value": 470, "unit": "V"}
